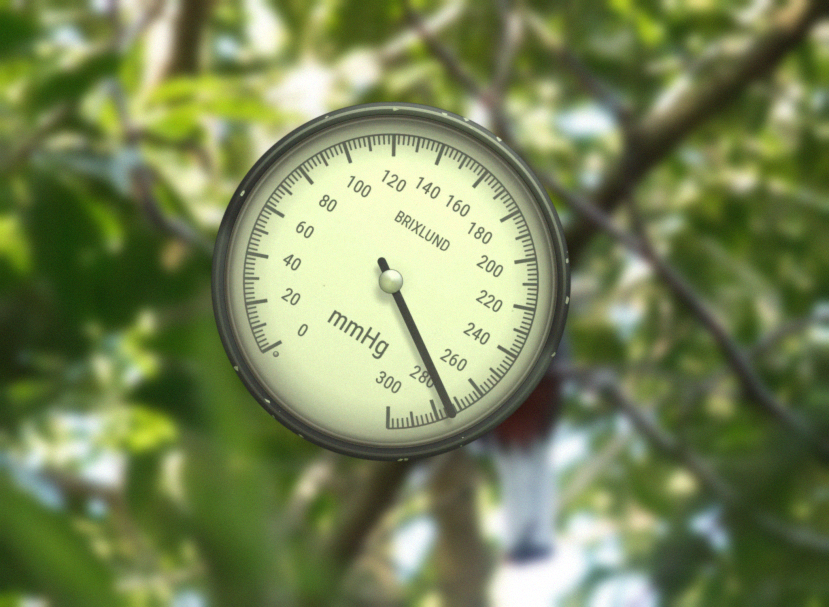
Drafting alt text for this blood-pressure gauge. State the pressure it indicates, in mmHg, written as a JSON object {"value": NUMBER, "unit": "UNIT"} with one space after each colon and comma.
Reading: {"value": 274, "unit": "mmHg"}
